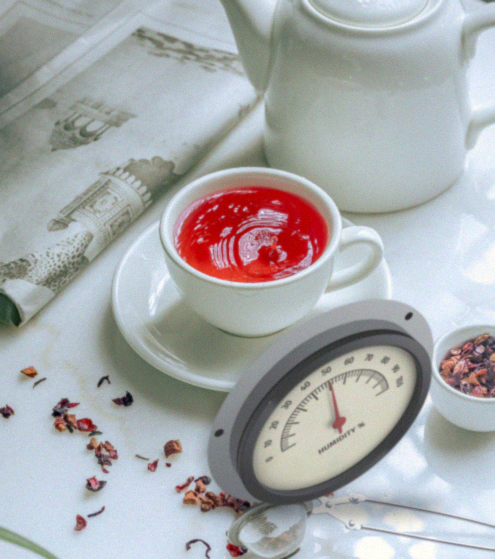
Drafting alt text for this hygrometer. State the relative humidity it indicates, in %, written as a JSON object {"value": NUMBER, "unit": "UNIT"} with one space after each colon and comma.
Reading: {"value": 50, "unit": "%"}
